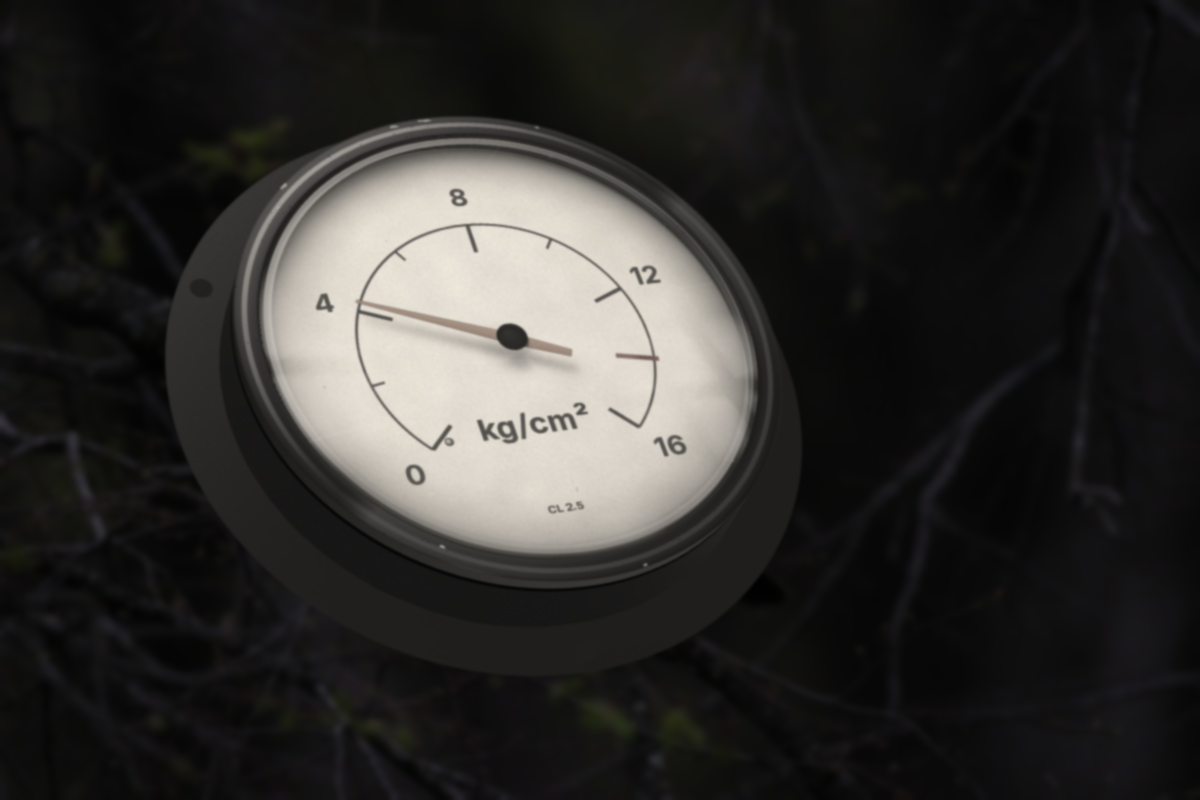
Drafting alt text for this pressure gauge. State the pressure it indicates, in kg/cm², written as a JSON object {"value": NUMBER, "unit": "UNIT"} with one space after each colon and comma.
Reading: {"value": 4, "unit": "kg/cm²"}
